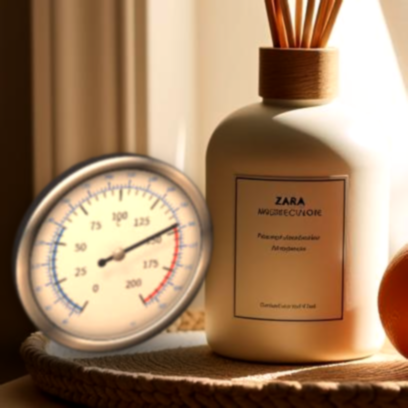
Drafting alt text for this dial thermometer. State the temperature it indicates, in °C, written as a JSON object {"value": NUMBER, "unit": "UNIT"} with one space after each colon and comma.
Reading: {"value": 145, "unit": "°C"}
